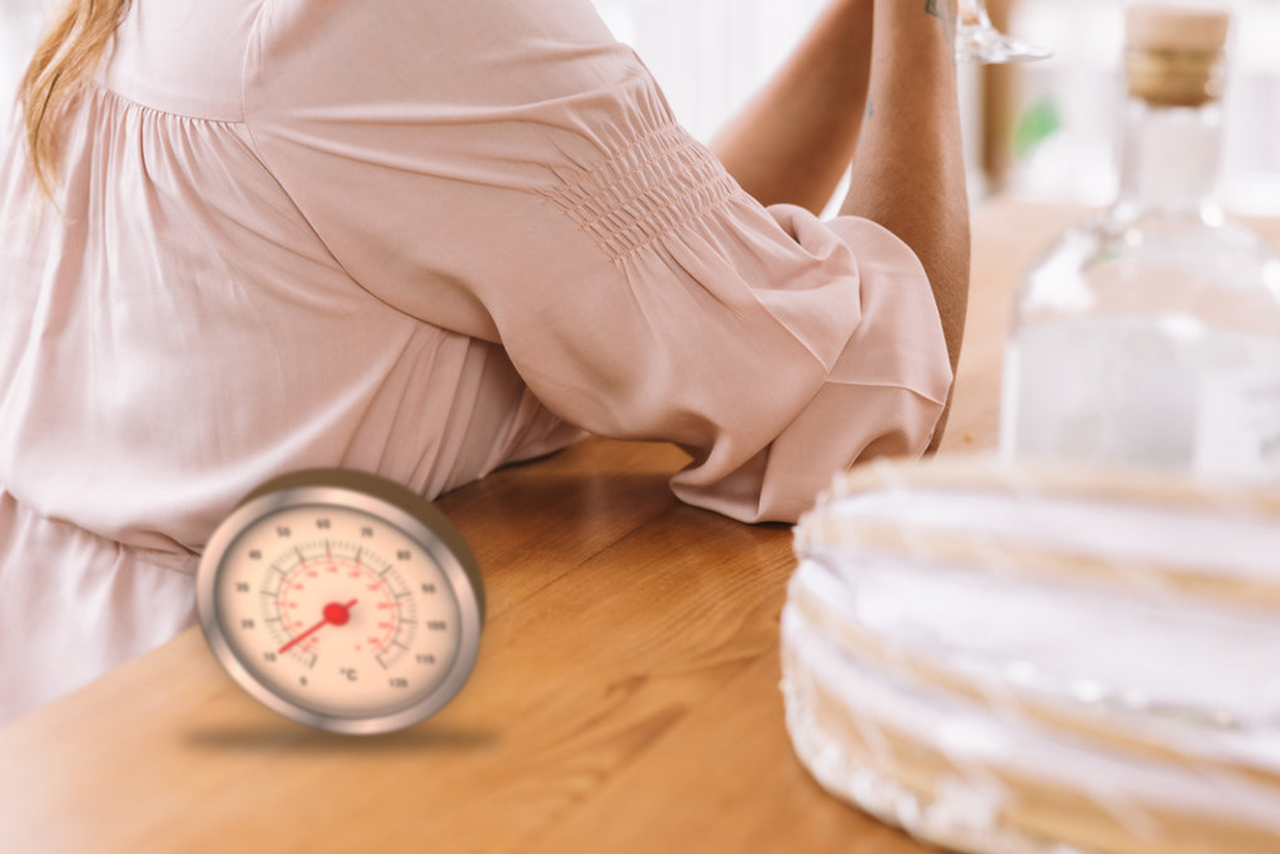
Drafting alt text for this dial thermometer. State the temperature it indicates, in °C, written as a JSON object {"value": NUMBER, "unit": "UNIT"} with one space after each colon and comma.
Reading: {"value": 10, "unit": "°C"}
